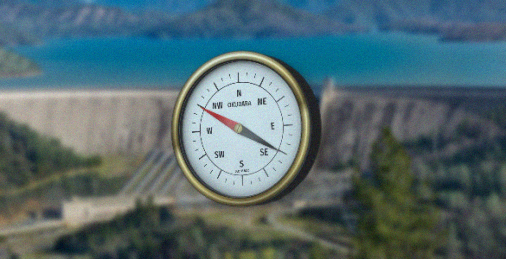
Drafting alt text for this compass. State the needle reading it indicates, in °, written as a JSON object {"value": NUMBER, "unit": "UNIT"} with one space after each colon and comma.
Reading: {"value": 300, "unit": "°"}
